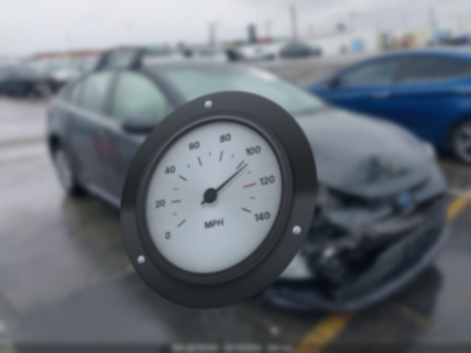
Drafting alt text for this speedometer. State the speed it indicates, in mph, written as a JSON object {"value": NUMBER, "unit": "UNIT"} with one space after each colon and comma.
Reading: {"value": 105, "unit": "mph"}
